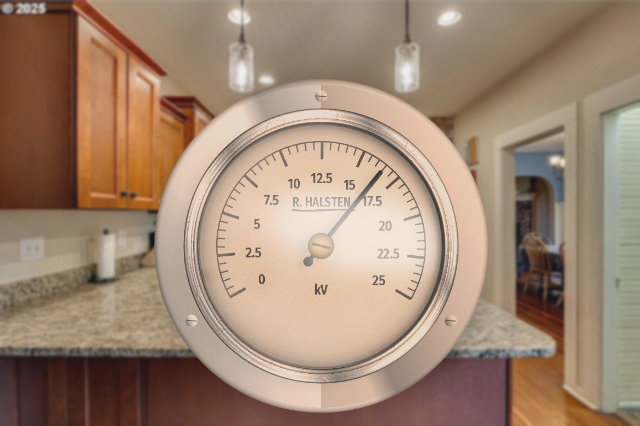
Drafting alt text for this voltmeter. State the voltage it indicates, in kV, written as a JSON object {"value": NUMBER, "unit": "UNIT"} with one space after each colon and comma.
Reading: {"value": 16.5, "unit": "kV"}
